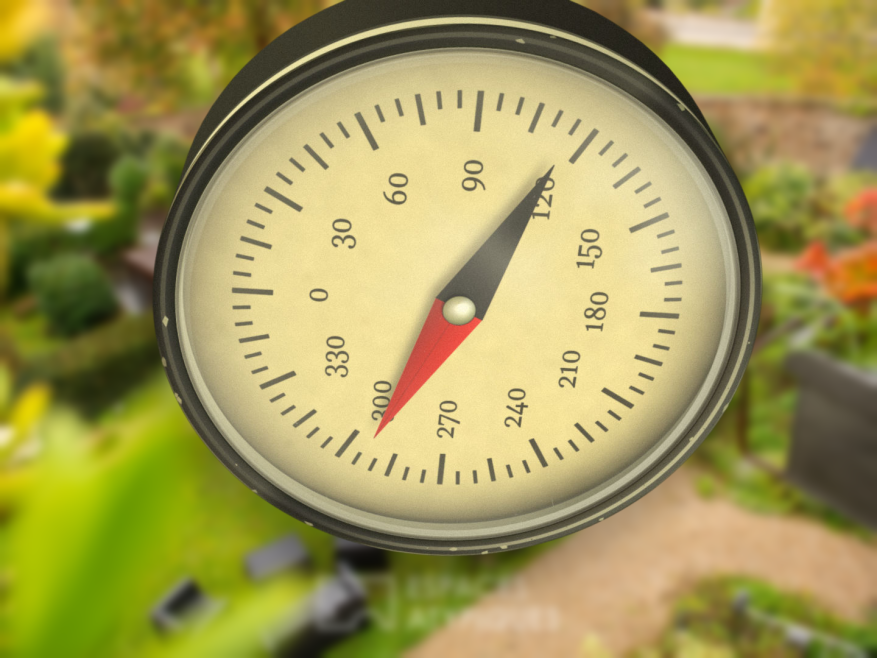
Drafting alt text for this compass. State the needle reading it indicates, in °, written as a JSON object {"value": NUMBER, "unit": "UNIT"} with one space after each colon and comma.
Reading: {"value": 295, "unit": "°"}
